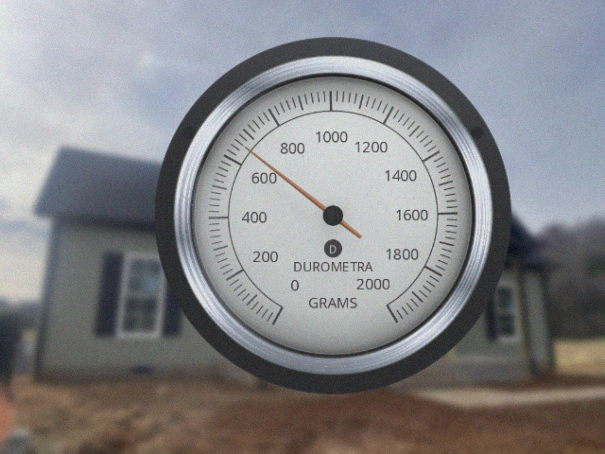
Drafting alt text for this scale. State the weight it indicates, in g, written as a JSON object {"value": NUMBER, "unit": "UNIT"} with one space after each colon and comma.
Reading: {"value": 660, "unit": "g"}
